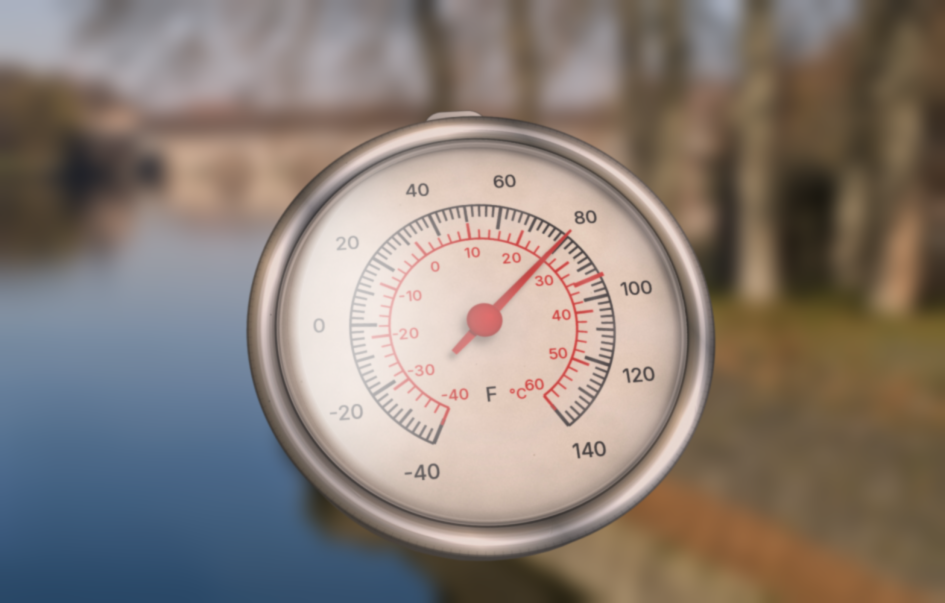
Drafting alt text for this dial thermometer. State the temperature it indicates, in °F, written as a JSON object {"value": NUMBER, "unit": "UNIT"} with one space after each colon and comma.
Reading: {"value": 80, "unit": "°F"}
